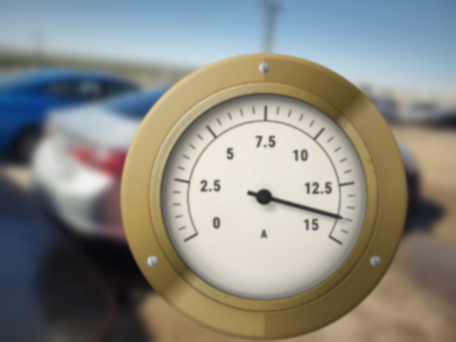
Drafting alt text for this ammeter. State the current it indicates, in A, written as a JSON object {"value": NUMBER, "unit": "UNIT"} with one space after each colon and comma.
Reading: {"value": 14, "unit": "A"}
